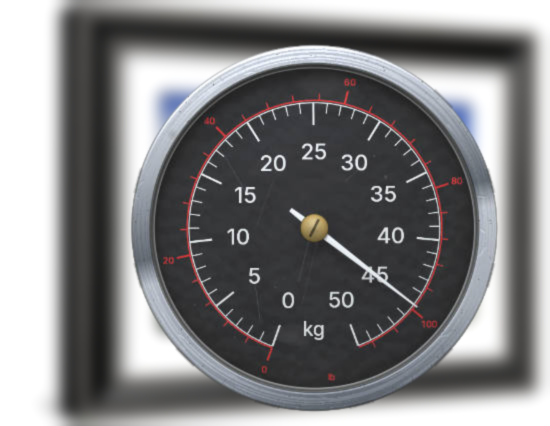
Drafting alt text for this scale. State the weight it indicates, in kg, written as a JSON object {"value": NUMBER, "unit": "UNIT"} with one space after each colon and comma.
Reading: {"value": 45, "unit": "kg"}
